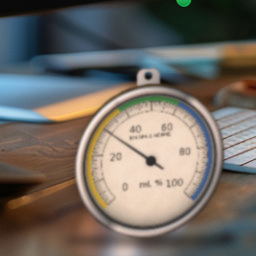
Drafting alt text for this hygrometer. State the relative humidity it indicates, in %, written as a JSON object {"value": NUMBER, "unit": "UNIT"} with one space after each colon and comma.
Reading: {"value": 30, "unit": "%"}
